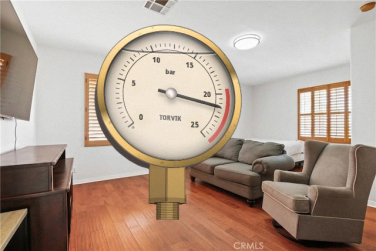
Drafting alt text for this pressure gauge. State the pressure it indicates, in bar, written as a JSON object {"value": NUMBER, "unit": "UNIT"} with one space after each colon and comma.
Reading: {"value": 21.5, "unit": "bar"}
